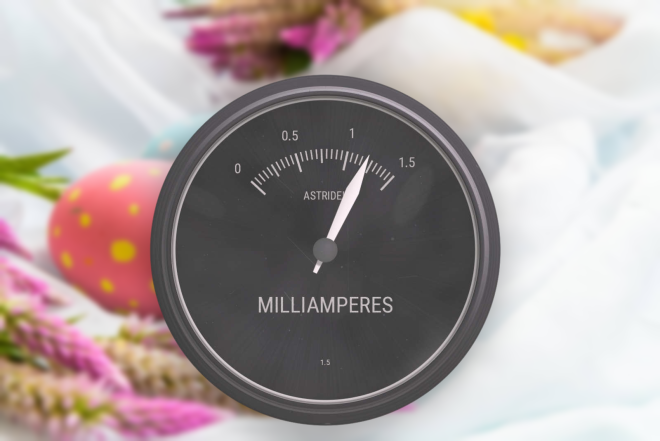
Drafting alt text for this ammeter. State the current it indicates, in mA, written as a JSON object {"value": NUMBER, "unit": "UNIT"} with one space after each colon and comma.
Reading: {"value": 1.2, "unit": "mA"}
